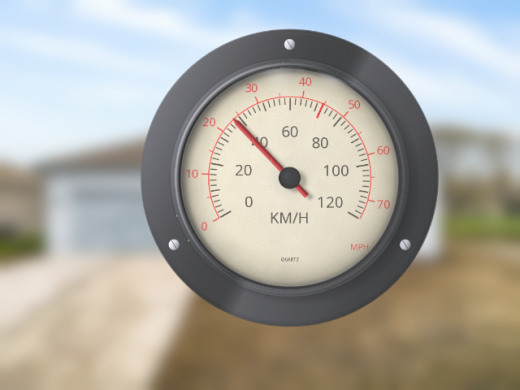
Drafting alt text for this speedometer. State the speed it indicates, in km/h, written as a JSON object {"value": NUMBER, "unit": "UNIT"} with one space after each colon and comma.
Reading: {"value": 38, "unit": "km/h"}
